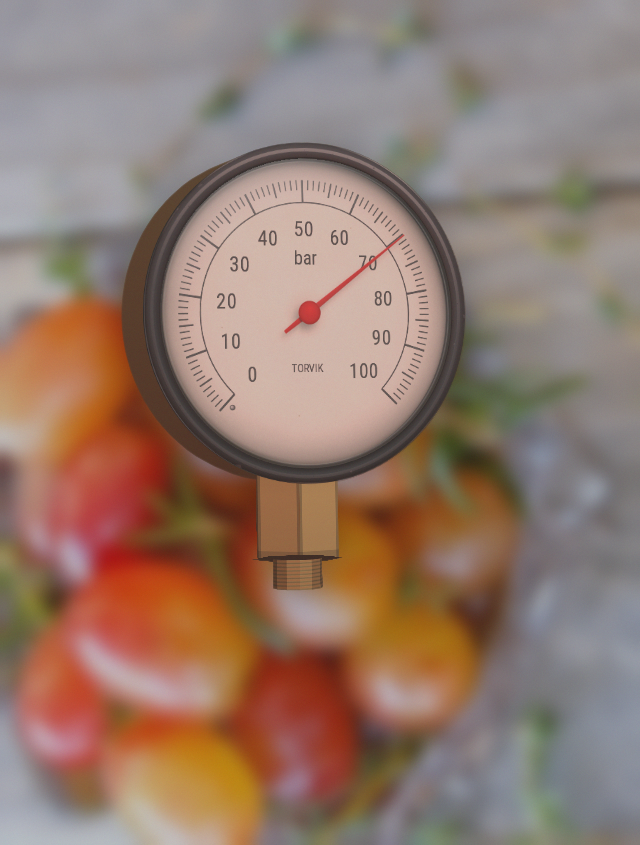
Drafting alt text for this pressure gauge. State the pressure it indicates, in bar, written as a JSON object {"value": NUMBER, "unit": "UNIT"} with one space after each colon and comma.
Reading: {"value": 70, "unit": "bar"}
